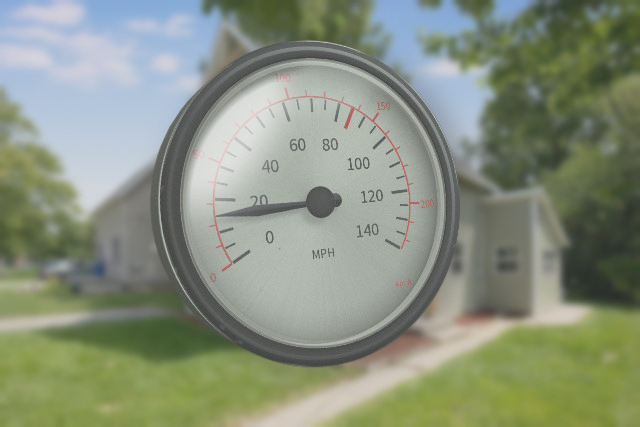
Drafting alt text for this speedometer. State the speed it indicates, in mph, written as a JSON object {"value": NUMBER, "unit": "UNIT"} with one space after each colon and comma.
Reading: {"value": 15, "unit": "mph"}
